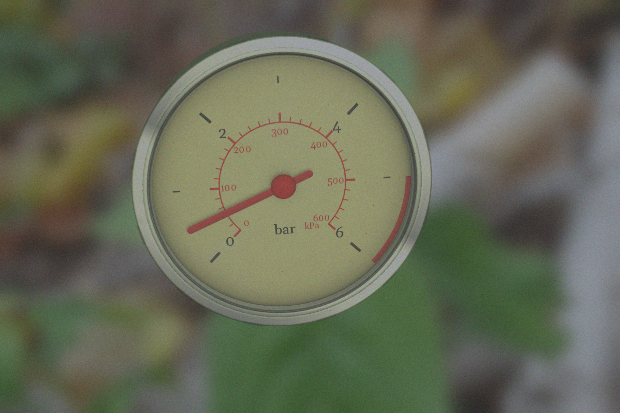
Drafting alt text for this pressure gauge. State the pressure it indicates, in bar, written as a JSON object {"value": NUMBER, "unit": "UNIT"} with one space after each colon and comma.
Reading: {"value": 0.5, "unit": "bar"}
